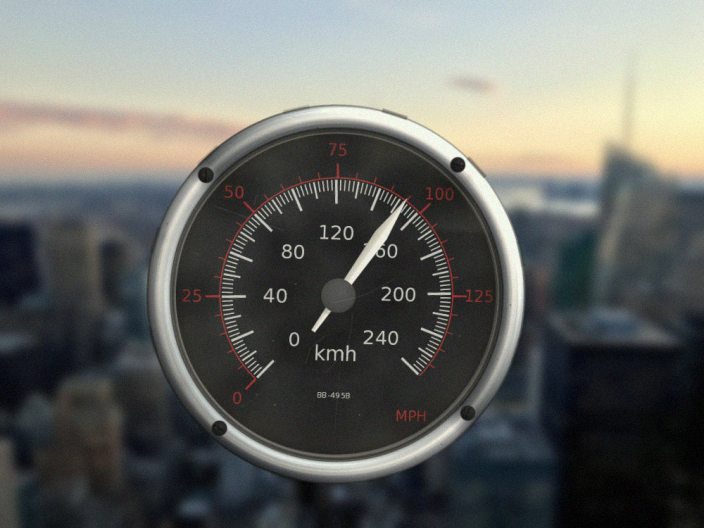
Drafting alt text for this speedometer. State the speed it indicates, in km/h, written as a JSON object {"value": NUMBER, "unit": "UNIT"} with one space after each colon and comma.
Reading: {"value": 152, "unit": "km/h"}
